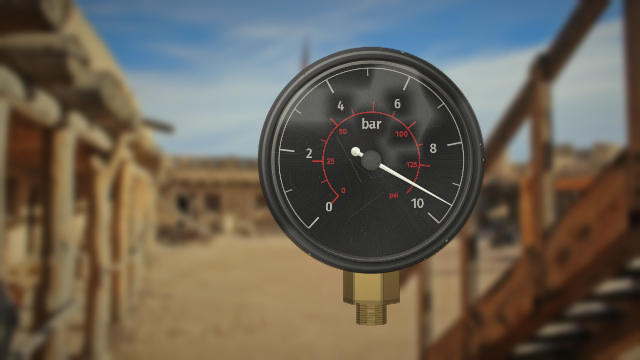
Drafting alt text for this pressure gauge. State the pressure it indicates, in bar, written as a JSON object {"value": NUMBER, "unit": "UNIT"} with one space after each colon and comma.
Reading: {"value": 9.5, "unit": "bar"}
